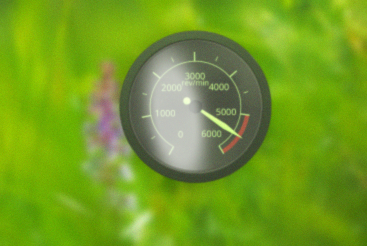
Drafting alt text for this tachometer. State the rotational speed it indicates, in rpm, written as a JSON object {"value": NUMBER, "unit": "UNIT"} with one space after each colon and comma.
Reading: {"value": 5500, "unit": "rpm"}
